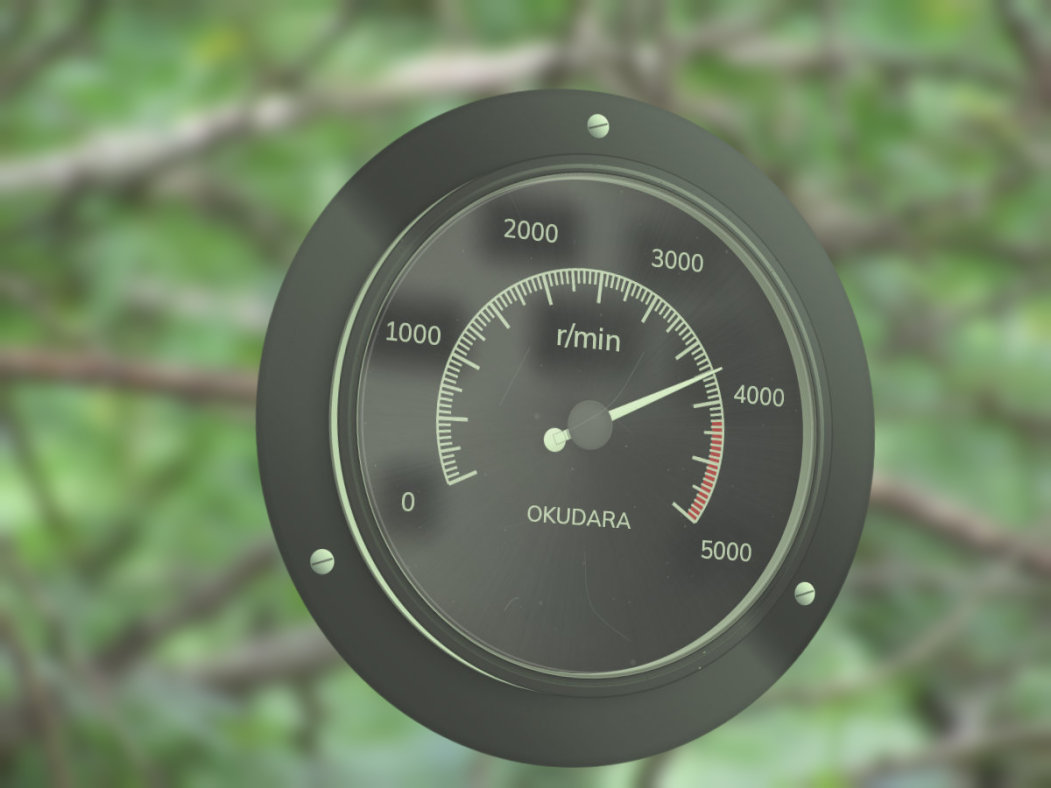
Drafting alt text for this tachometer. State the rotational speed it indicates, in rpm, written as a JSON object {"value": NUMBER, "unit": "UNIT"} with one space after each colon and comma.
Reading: {"value": 3750, "unit": "rpm"}
